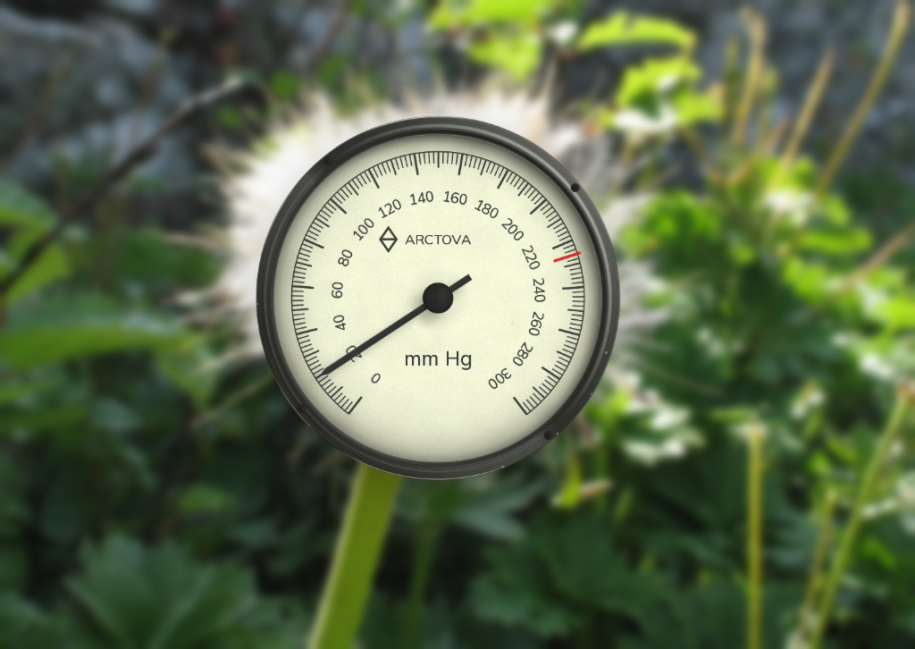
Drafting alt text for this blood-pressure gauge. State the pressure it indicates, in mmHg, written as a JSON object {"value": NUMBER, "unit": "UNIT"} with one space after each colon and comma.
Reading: {"value": 20, "unit": "mmHg"}
